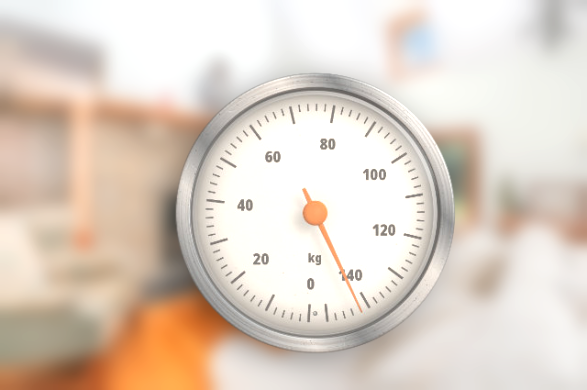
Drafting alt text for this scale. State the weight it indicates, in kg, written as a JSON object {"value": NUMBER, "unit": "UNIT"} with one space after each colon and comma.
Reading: {"value": 142, "unit": "kg"}
